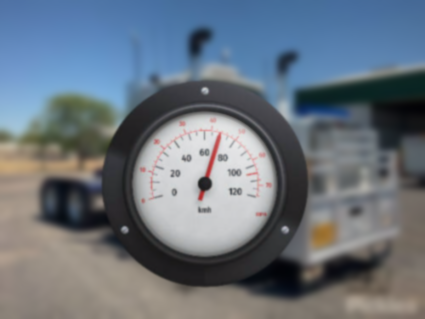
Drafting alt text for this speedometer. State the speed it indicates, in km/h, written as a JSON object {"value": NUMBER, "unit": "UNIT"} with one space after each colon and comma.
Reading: {"value": 70, "unit": "km/h"}
